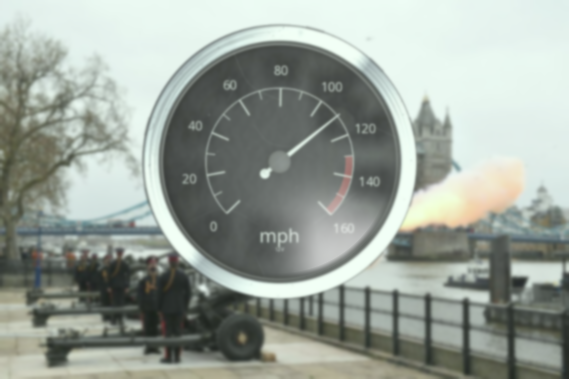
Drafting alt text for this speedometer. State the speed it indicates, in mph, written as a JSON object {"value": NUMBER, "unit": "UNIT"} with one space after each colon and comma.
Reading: {"value": 110, "unit": "mph"}
